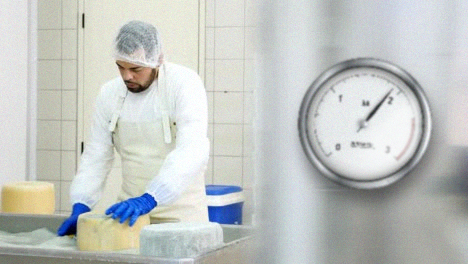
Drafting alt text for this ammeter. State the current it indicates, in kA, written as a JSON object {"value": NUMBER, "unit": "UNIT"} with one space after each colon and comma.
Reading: {"value": 1.9, "unit": "kA"}
